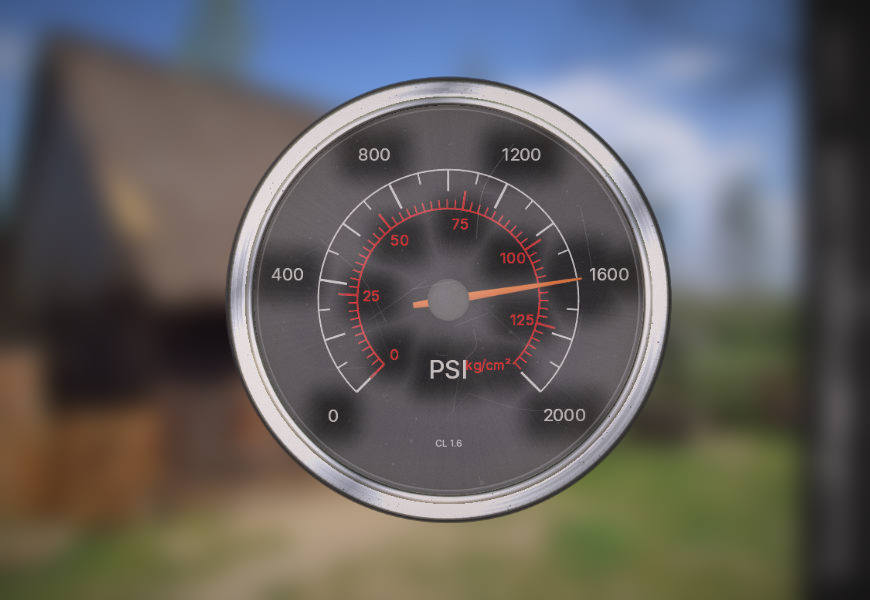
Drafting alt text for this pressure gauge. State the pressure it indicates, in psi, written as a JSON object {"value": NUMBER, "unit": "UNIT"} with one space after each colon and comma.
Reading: {"value": 1600, "unit": "psi"}
